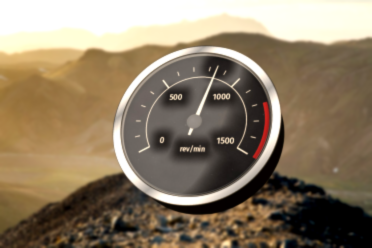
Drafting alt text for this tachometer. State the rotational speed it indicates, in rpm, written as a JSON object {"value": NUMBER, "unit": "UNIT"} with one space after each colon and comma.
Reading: {"value": 850, "unit": "rpm"}
